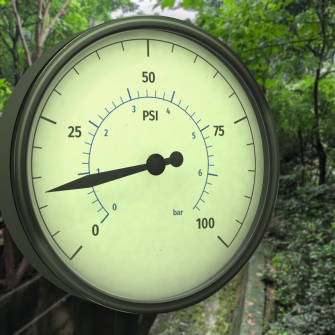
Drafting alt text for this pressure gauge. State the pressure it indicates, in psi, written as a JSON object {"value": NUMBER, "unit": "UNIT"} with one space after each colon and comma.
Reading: {"value": 12.5, "unit": "psi"}
